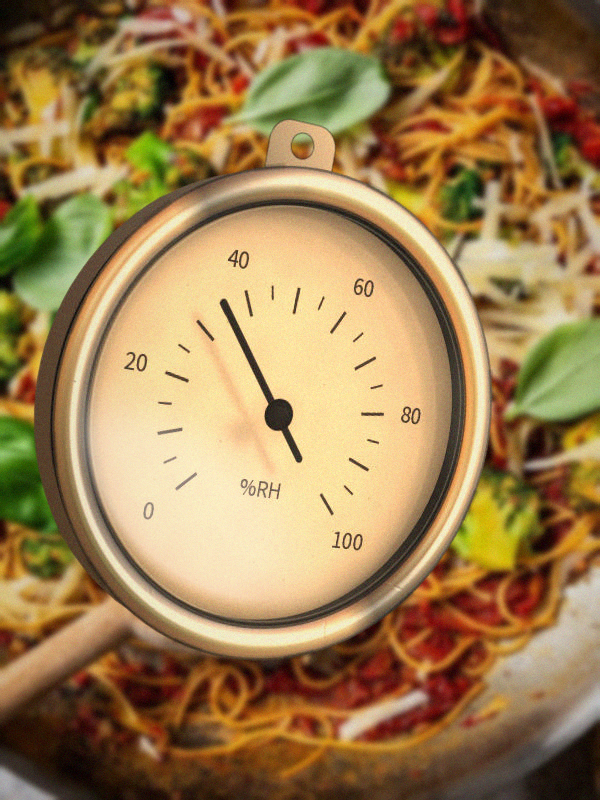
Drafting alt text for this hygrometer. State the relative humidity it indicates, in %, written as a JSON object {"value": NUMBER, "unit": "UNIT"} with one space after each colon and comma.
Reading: {"value": 35, "unit": "%"}
